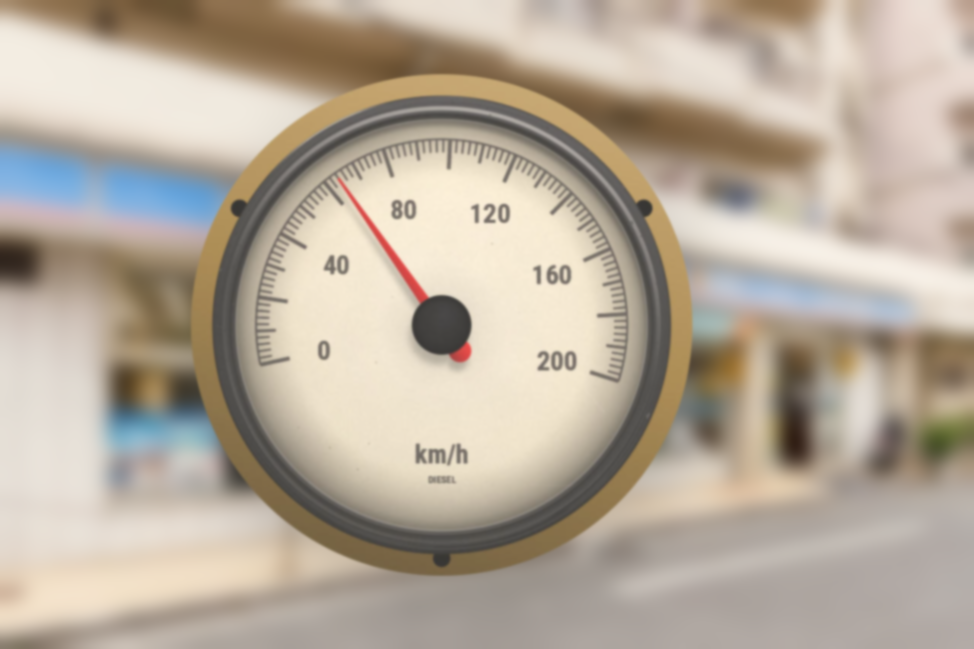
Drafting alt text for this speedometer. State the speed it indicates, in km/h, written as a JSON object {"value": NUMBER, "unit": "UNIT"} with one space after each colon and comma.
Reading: {"value": 64, "unit": "km/h"}
